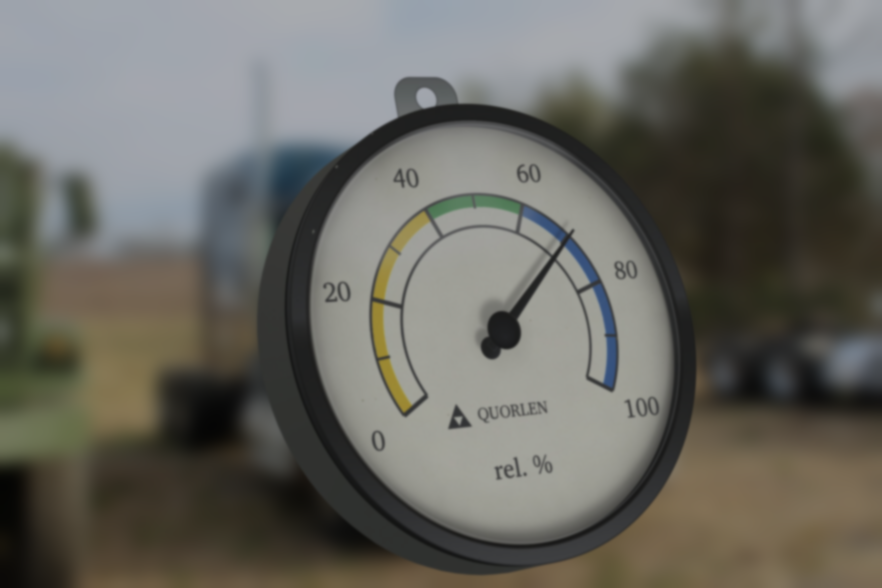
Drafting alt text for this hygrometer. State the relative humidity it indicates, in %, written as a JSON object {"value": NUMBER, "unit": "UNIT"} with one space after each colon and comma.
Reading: {"value": 70, "unit": "%"}
